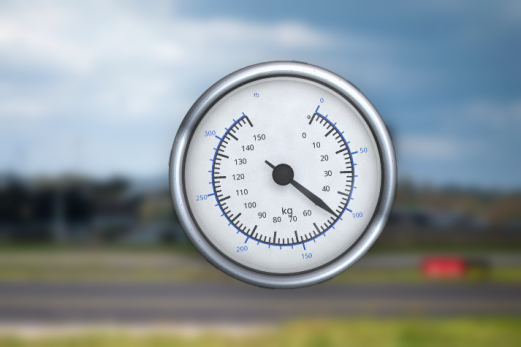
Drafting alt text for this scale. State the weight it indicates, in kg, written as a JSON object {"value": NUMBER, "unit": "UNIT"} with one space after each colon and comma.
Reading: {"value": 50, "unit": "kg"}
